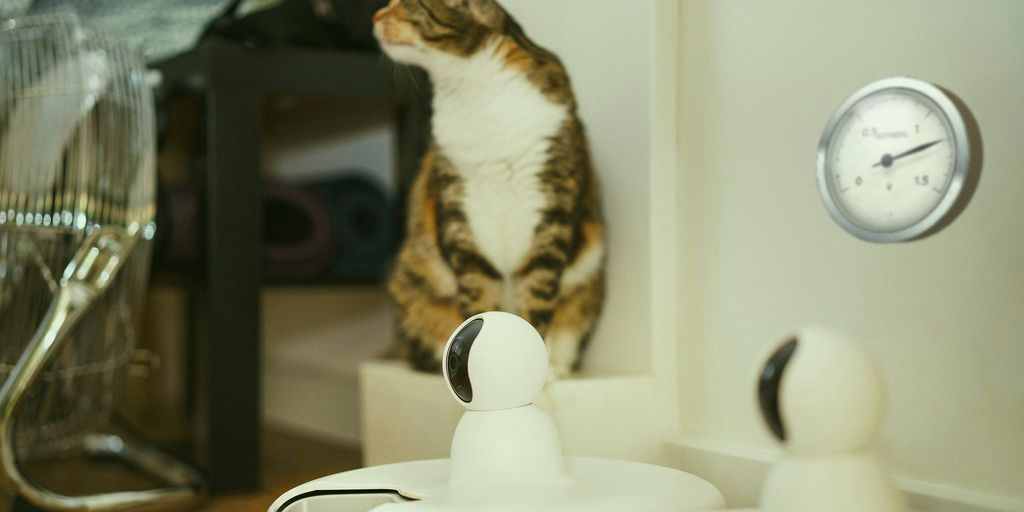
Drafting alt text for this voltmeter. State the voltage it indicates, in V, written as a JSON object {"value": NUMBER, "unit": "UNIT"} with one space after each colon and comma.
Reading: {"value": 1.2, "unit": "V"}
